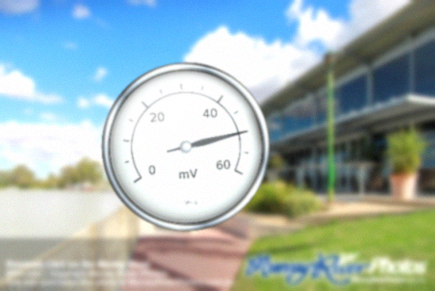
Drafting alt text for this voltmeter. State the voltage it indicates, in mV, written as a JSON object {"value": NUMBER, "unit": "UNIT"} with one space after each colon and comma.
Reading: {"value": 50, "unit": "mV"}
